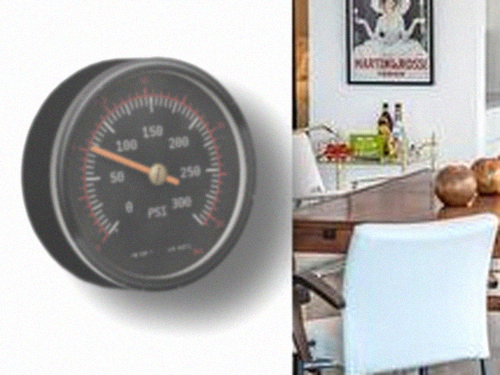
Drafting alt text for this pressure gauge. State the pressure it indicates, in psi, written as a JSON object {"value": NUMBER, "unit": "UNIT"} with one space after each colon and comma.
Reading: {"value": 75, "unit": "psi"}
